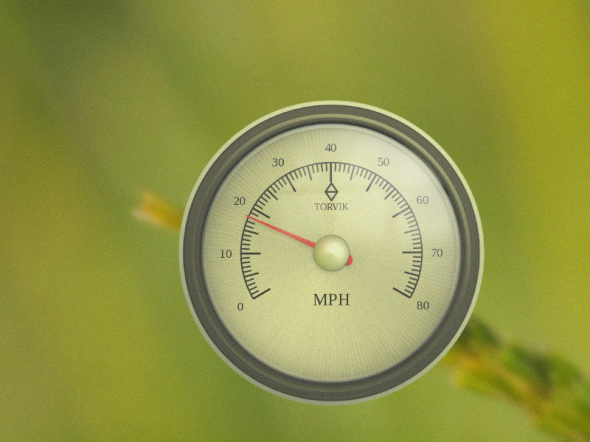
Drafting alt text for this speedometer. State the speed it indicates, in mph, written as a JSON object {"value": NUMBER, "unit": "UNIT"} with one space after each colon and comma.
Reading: {"value": 18, "unit": "mph"}
